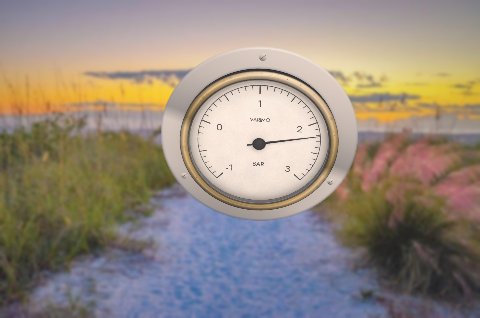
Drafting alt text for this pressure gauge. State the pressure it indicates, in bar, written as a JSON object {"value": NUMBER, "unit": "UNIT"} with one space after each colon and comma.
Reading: {"value": 2.2, "unit": "bar"}
